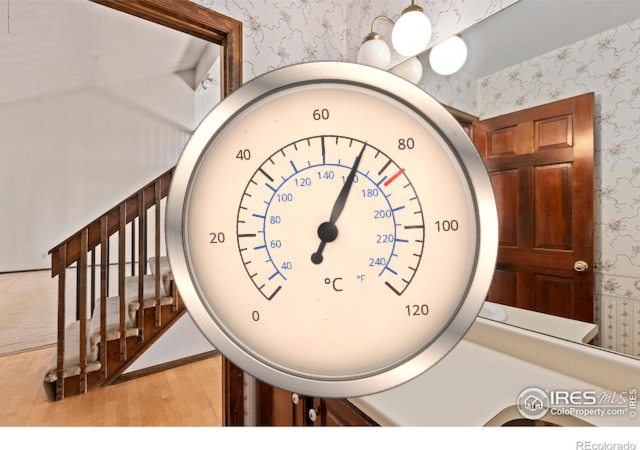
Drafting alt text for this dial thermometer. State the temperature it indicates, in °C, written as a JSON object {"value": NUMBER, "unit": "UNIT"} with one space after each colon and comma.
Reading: {"value": 72, "unit": "°C"}
